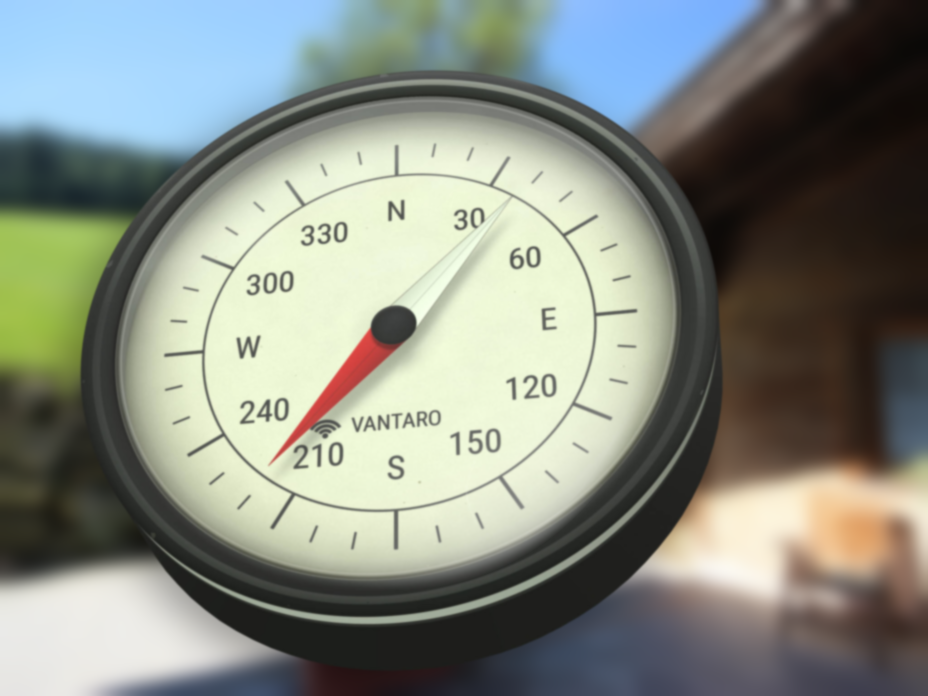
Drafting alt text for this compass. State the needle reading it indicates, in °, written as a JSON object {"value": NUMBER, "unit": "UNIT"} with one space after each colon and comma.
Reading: {"value": 220, "unit": "°"}
